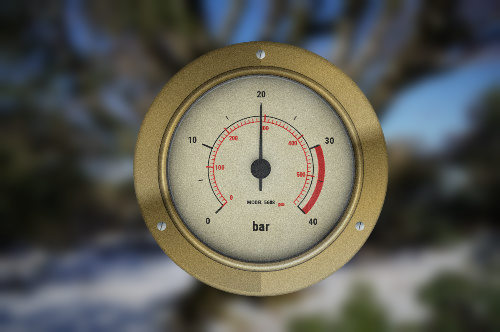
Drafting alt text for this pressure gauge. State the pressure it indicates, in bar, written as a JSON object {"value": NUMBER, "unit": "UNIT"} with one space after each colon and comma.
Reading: {"value": 20, "unit": "bar"}
